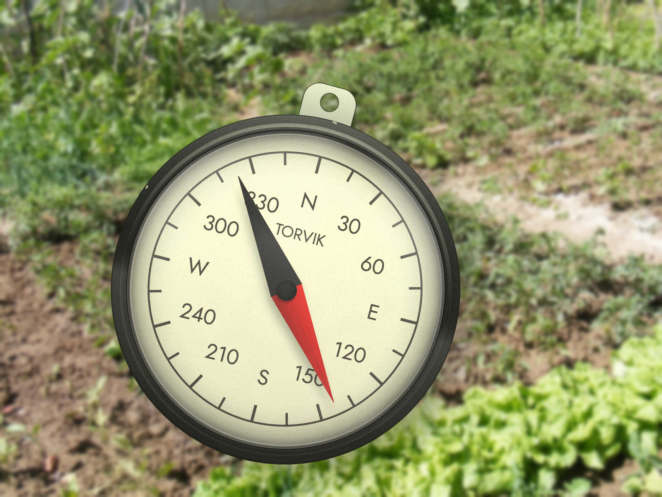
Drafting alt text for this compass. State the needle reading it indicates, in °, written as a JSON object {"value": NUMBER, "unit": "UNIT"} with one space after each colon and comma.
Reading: {"value": 142.5, "unit": "°"}
